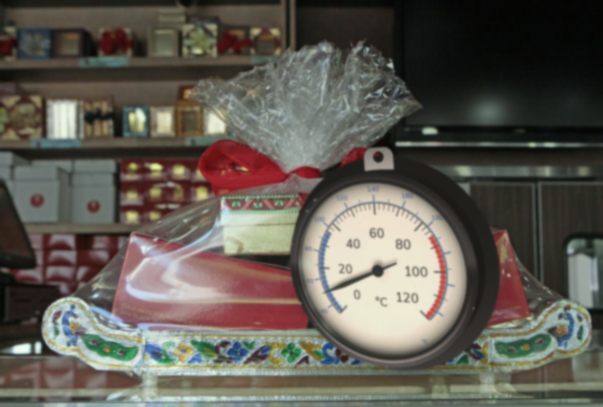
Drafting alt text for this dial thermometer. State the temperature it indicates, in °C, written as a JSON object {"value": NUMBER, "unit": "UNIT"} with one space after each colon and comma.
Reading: {"value": 10, "unit": "°C"}
